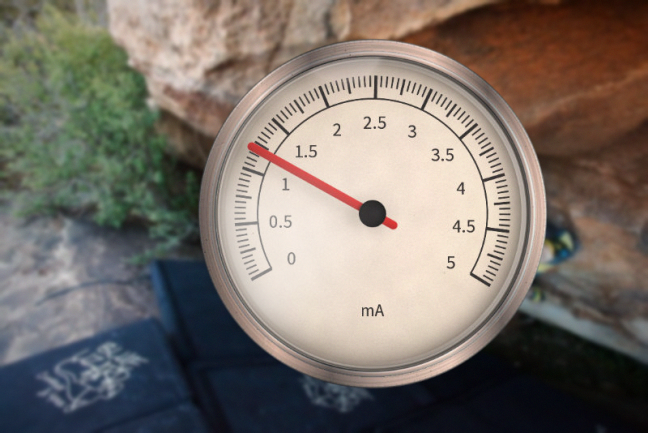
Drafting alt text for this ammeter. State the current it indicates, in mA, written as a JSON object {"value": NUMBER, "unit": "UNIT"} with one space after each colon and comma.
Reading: {"value": 1.2, "unit": "mA"}
